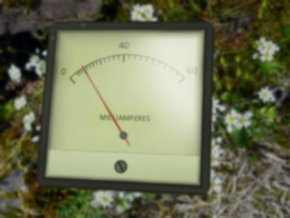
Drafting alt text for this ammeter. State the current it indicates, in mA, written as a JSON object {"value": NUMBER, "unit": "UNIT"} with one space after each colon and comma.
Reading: {"value": 20, "unit": "mA"}
